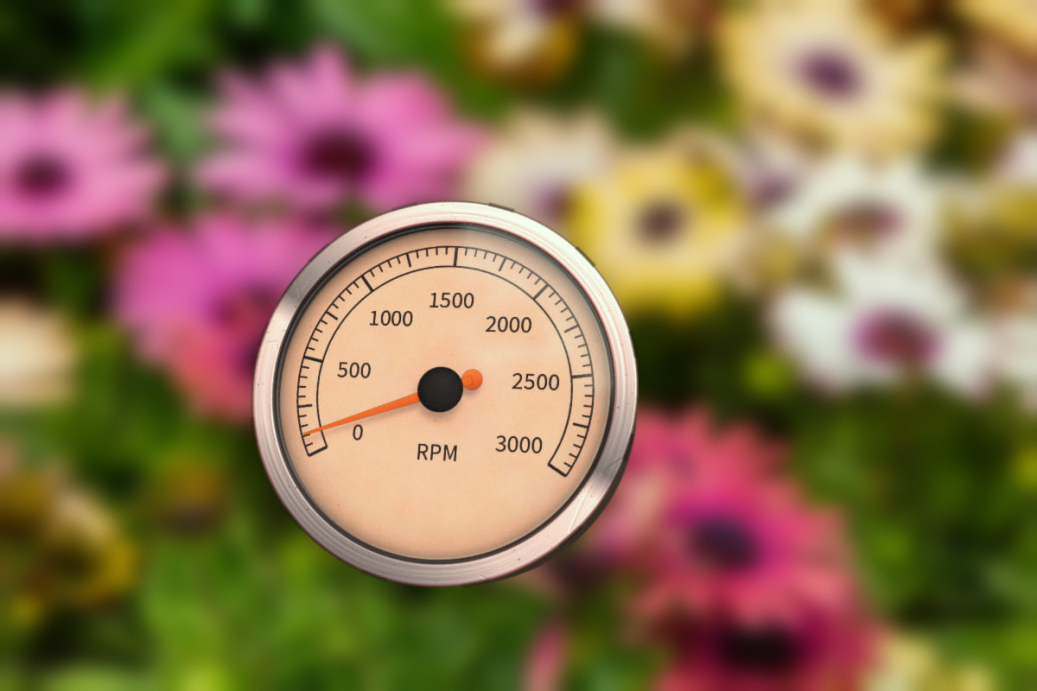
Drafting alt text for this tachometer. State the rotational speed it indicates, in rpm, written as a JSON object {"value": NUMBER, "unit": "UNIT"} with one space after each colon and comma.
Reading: {"value": 100, "unit": "rpm"}
